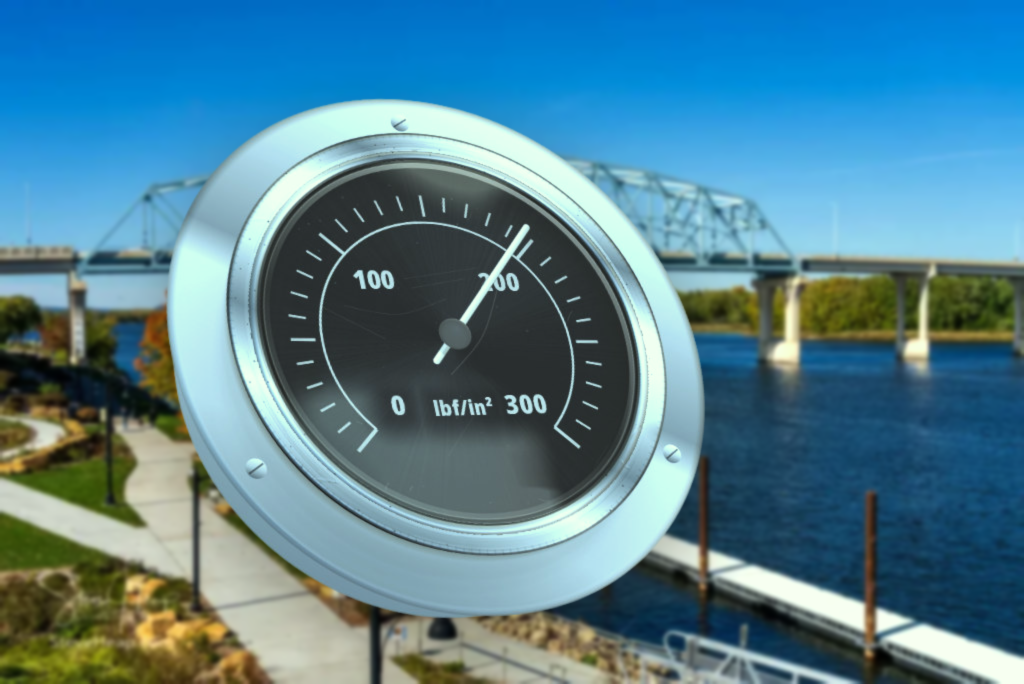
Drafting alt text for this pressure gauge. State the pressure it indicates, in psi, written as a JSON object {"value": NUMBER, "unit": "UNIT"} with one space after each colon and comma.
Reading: {"value": 195, "unit": "psi"}
